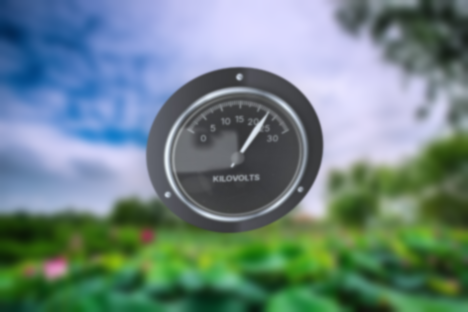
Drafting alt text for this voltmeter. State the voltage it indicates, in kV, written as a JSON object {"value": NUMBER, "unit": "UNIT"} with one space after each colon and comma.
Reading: {"value": 22.5, "unit": "kV"}
